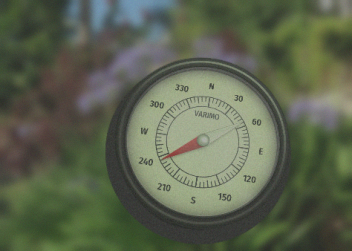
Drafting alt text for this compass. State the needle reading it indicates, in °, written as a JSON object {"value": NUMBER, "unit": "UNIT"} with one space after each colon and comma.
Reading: {"value": 235, "unit": "°"}
